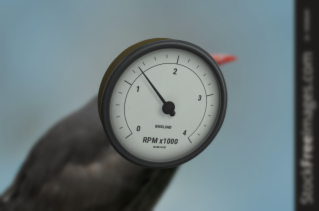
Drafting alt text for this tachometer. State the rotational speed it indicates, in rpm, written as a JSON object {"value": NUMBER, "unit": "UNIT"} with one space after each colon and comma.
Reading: {"value": 1300, "unit": "rpm"}
